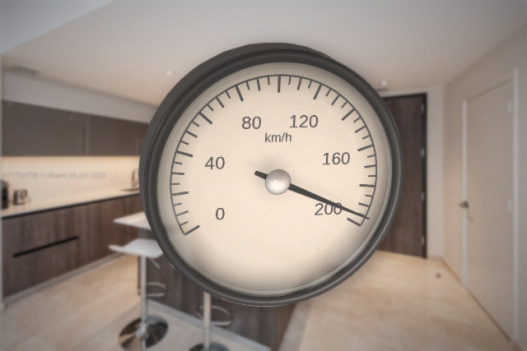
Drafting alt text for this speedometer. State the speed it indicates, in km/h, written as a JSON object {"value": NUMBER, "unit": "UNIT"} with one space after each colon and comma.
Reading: {"value": 195, "unit": "km/h"}
